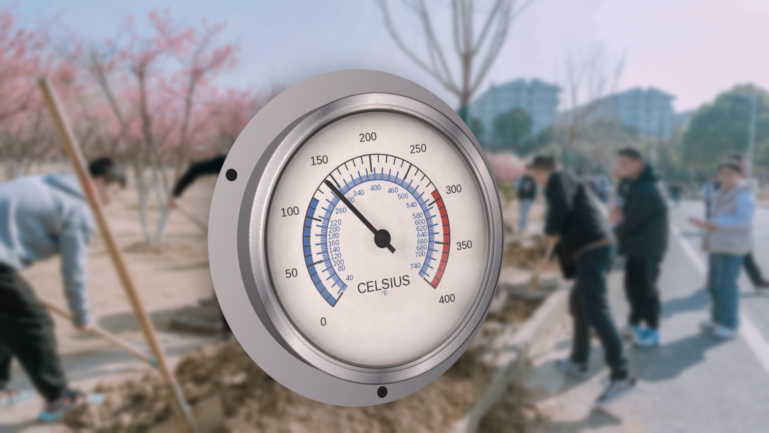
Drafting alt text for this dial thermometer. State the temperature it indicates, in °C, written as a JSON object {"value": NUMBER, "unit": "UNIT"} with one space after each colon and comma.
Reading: {"value": 140, "unit": "°C"}
